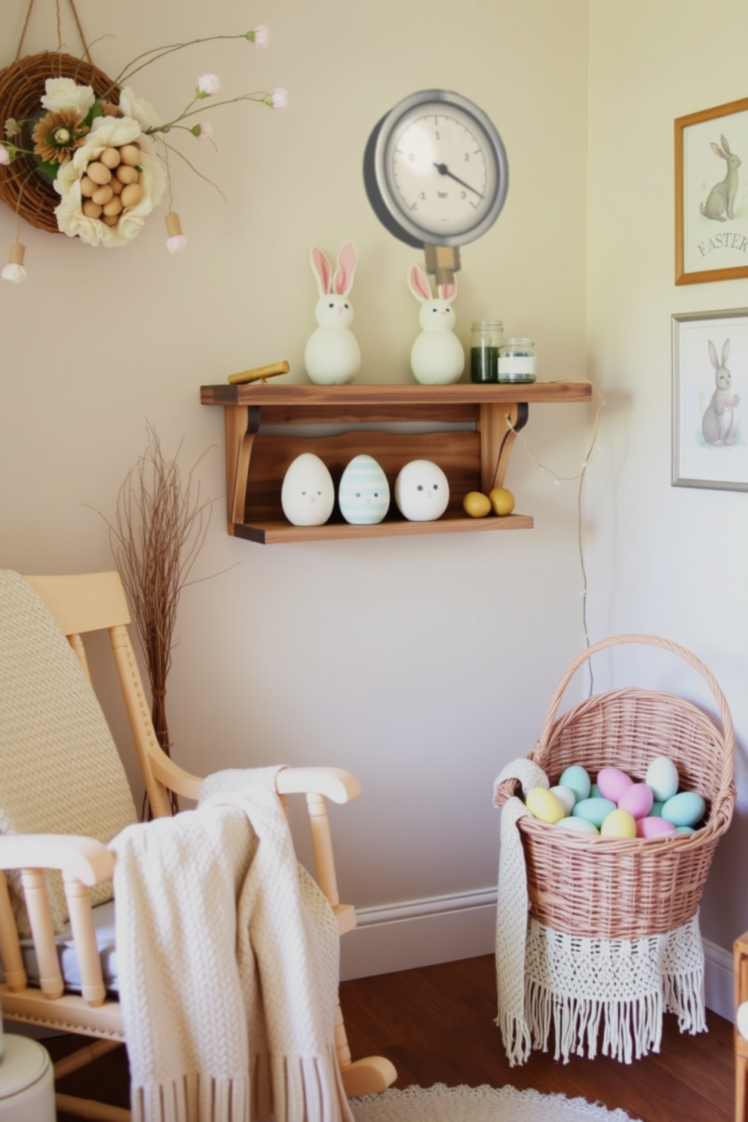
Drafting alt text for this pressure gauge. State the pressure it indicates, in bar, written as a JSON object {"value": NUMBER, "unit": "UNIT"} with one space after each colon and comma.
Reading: {"value": 2.8, "unit": "bar"}
